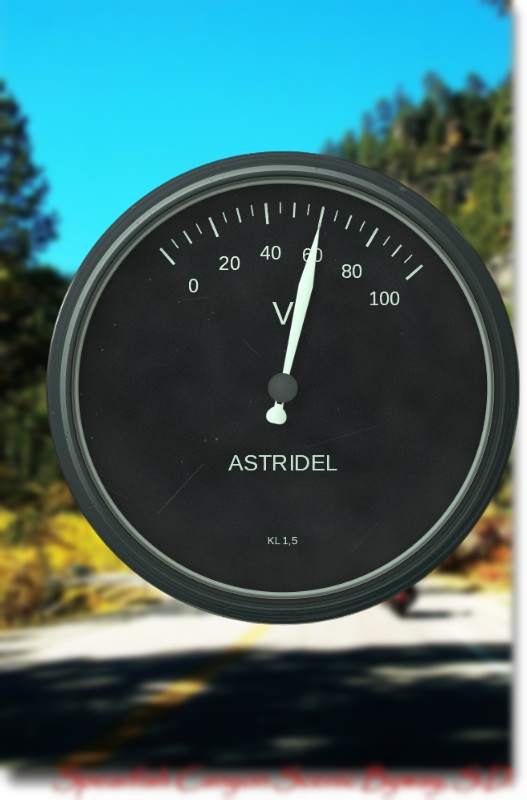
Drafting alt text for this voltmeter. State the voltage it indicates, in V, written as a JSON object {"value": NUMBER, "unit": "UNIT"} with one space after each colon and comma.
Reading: {"value": 60, "unit": "V"}
